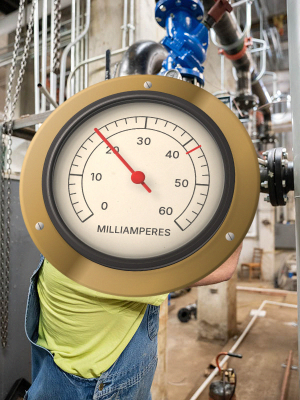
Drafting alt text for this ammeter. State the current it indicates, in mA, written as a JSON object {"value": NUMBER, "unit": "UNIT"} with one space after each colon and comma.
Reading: {"value": 20, "unit": "mA"}
